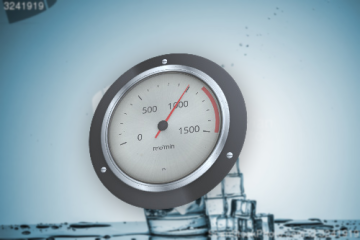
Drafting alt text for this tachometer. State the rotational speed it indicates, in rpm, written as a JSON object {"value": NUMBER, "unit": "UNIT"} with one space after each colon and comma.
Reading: {"value": 1000, "unit": "rpm"}
